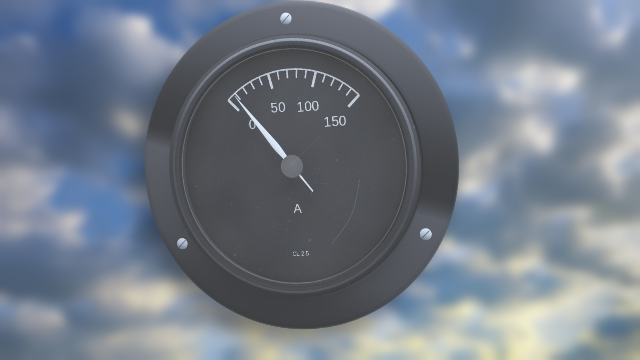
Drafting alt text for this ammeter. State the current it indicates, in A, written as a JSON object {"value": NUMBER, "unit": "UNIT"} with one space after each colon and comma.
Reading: {"value": 10, "unit": "A"}
